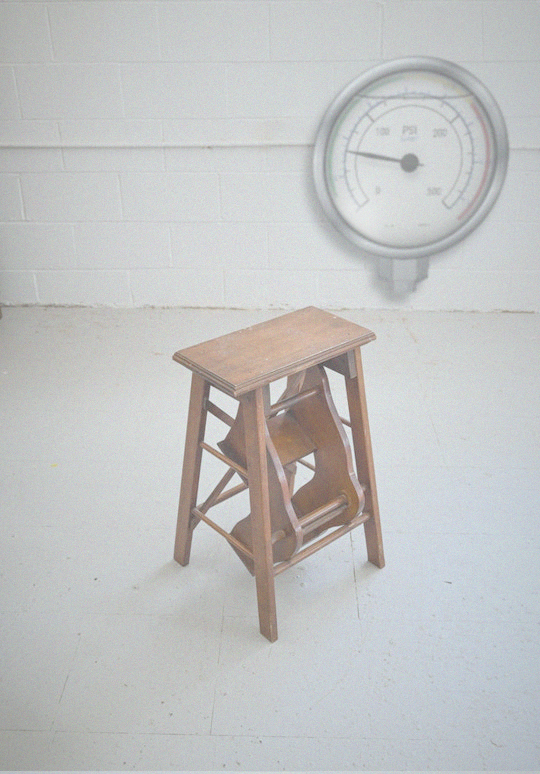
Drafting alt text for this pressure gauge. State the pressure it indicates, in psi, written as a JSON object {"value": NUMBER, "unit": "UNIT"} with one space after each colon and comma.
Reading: {"value": 60, "unit": "psi"}
